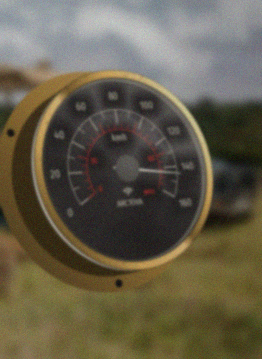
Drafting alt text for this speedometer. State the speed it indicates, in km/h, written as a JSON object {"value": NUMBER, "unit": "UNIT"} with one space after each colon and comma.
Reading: {"value": 145, "unit": "km/h"}
